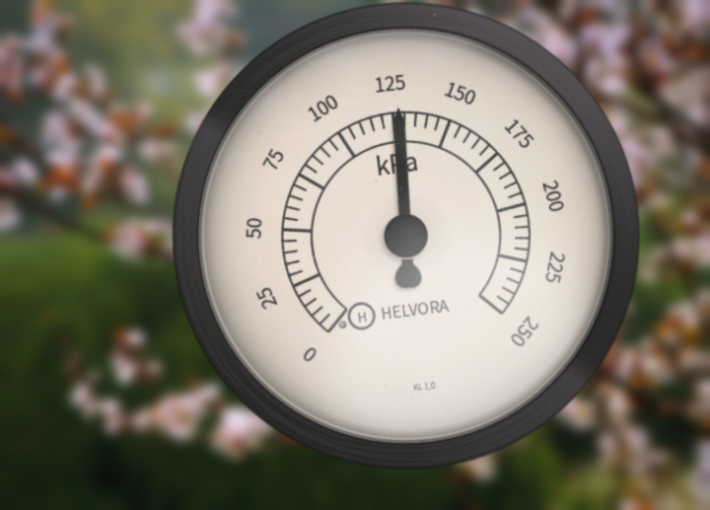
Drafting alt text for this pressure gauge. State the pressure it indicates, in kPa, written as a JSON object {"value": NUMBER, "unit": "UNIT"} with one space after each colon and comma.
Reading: {"value": 127.5, "unit": "kPa"}
